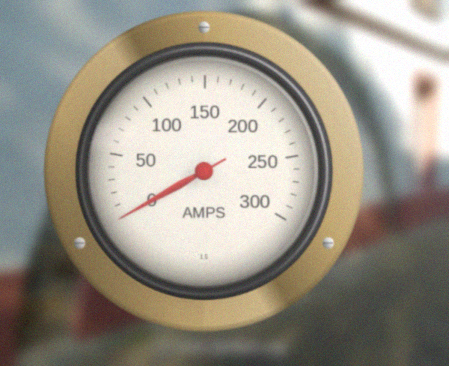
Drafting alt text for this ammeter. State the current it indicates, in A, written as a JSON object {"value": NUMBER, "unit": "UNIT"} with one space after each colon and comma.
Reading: {"value": 0, "unit": "A"}
